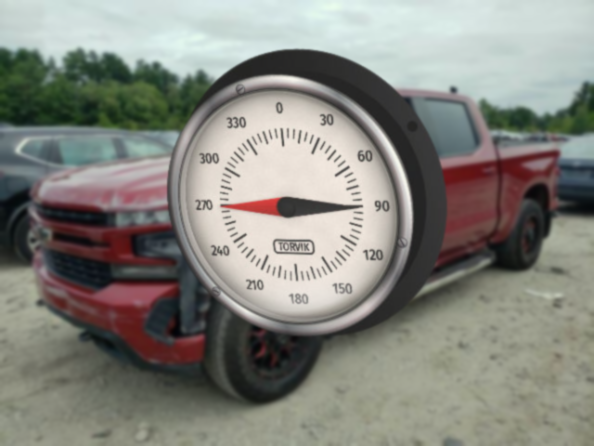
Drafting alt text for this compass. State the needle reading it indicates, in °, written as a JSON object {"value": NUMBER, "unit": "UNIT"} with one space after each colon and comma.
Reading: {"value": 270, "unit": "°"}
